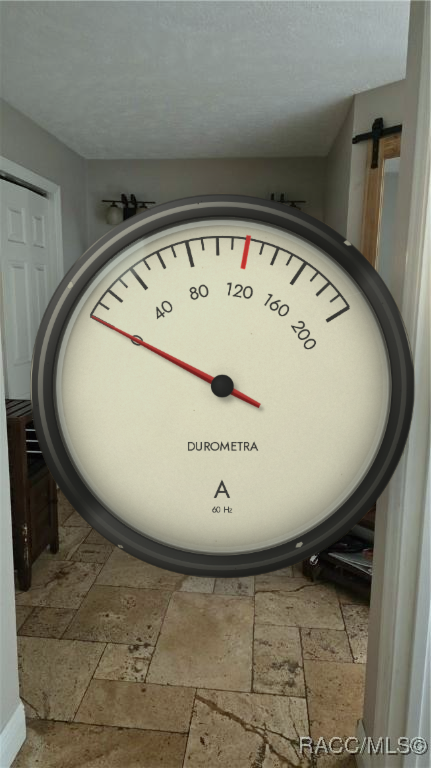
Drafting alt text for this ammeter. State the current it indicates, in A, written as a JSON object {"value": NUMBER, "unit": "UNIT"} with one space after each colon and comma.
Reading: {"value": 0, "unit": "A"}
